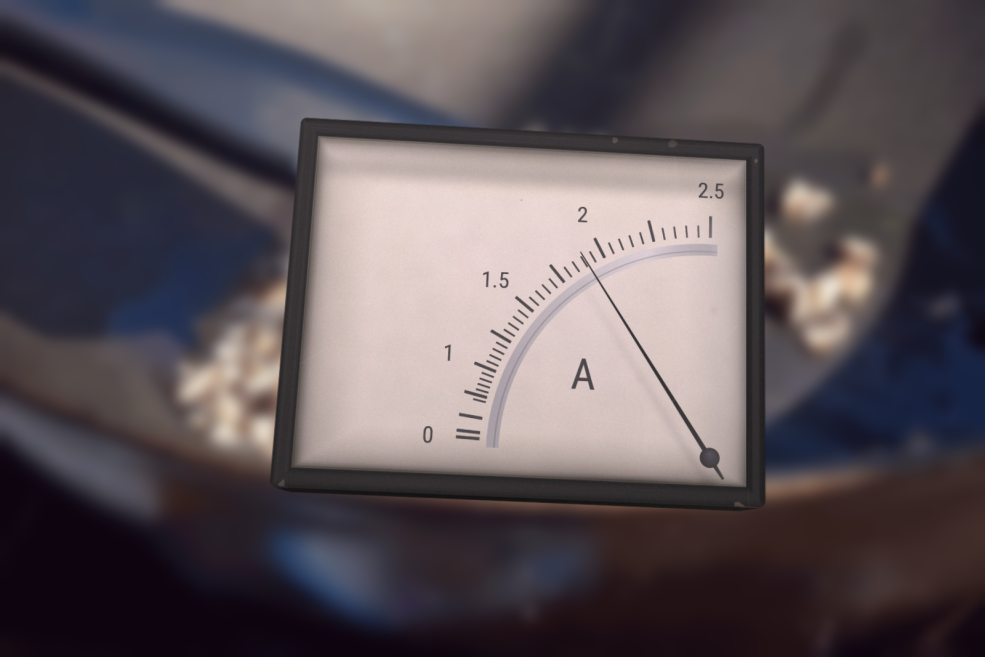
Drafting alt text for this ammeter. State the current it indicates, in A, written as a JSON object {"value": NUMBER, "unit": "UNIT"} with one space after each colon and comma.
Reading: {"value": 1.9, "unit": "A"}
